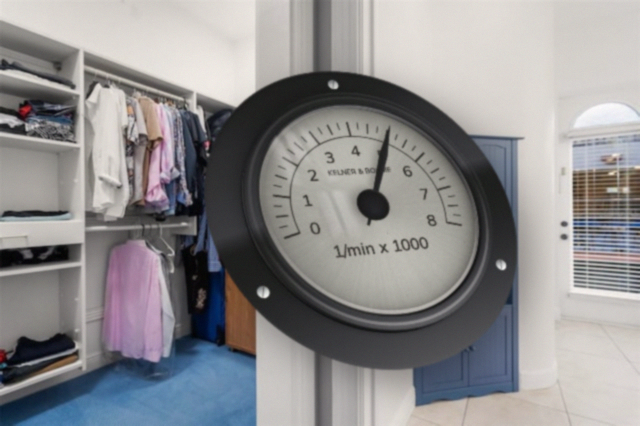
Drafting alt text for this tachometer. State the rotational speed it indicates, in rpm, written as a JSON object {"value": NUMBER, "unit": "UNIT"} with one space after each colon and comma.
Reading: {"value": 5000, "unit": "rpm"}
